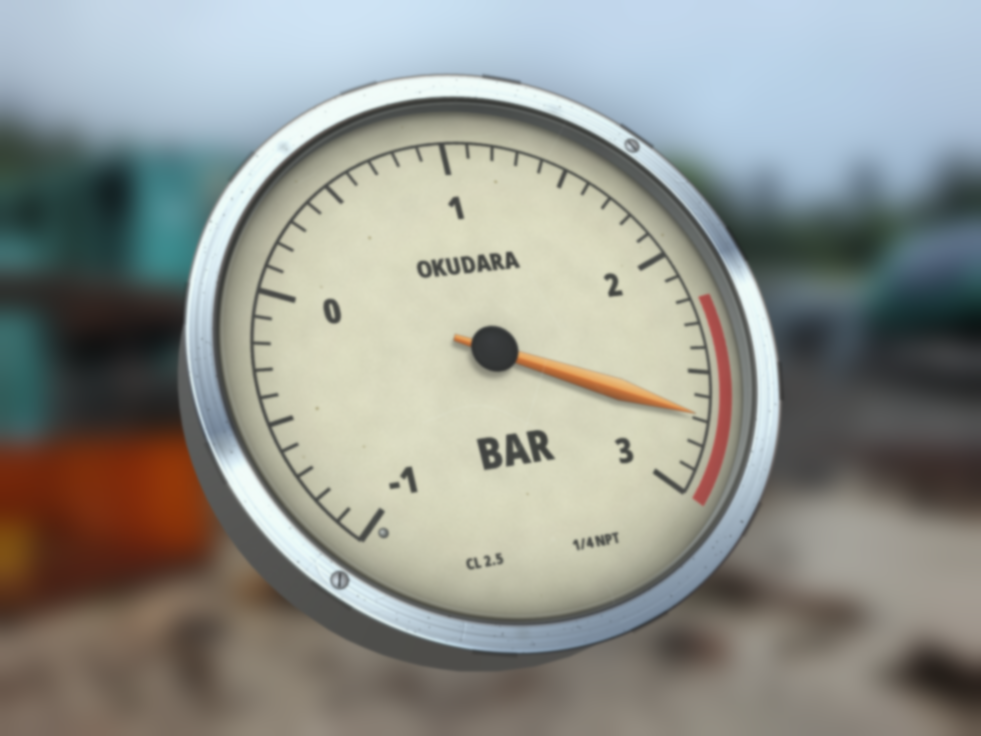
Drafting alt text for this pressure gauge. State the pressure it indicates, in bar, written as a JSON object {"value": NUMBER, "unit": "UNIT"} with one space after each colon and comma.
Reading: {"value": 2.7, "unit": "bar"}
